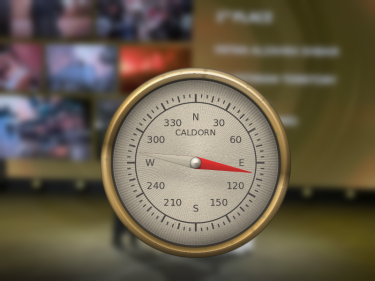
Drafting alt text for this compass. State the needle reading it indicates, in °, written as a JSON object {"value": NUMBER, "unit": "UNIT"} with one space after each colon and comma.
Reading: {"value": 100, "unit": "°"}
